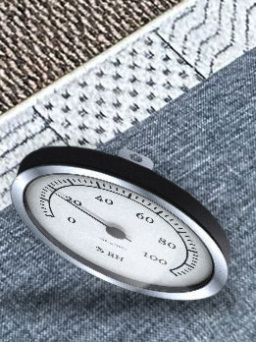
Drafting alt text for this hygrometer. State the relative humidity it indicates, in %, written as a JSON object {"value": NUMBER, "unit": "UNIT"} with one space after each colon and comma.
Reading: {"value": 20, "unit": "%"}
